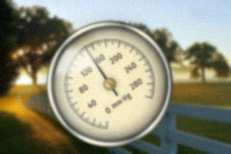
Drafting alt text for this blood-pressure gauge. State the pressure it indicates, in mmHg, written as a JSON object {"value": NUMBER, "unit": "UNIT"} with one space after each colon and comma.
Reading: {"value": 150, "unit": "mmHg"}
